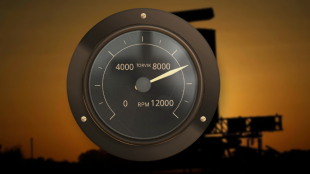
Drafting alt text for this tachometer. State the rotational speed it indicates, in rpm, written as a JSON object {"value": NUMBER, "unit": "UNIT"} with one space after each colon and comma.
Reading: {"value": 9000, "unit": "rpm"}
